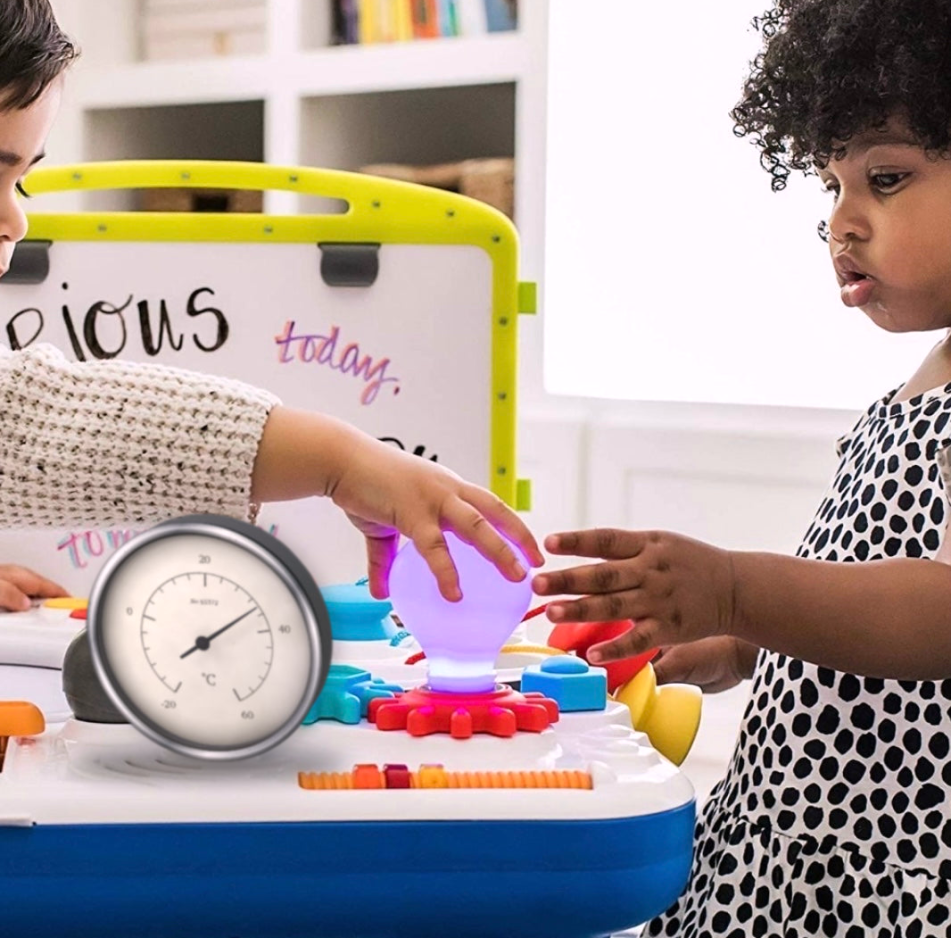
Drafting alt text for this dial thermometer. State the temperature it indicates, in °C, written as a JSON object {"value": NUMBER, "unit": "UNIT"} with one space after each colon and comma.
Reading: {"value": 34, "unit": "°C"}
